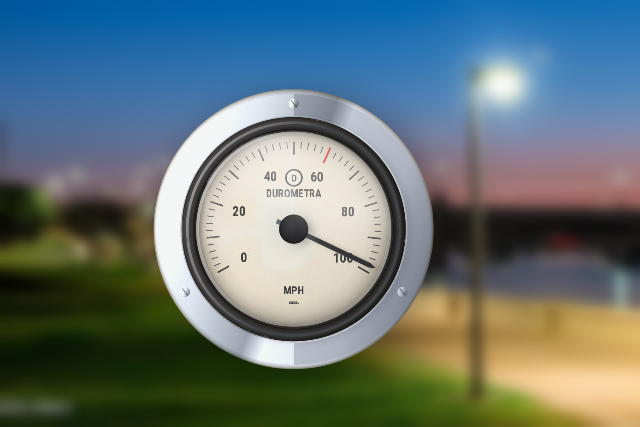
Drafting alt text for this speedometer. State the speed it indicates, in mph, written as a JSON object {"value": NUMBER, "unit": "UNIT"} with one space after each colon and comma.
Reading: {"value": 98, "unit": "mph"}
